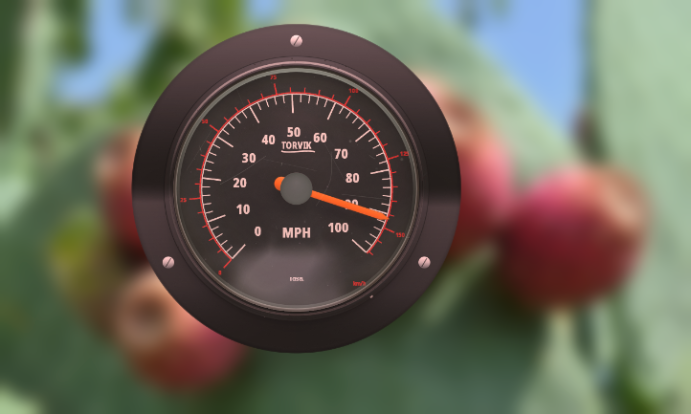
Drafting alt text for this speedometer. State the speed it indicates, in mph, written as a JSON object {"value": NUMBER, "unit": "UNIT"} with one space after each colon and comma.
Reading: {"value": 91, "unit": "mph"}
